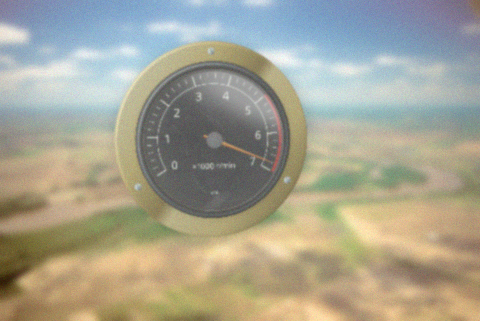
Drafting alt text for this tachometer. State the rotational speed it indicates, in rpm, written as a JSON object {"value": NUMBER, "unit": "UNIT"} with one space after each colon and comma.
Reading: {"value": 6800, "unit": "rpm"}
